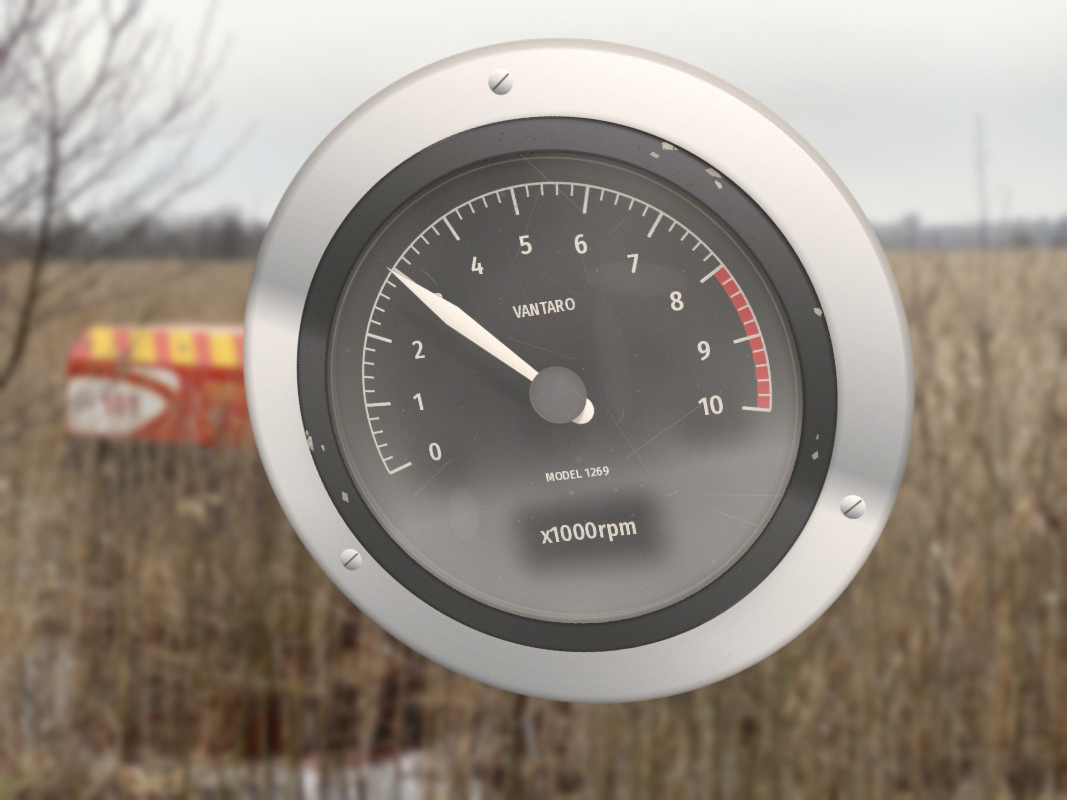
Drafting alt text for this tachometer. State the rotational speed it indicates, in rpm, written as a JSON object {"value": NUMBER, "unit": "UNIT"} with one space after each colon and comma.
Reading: {"value": 3000, "unit": "rpm"}
